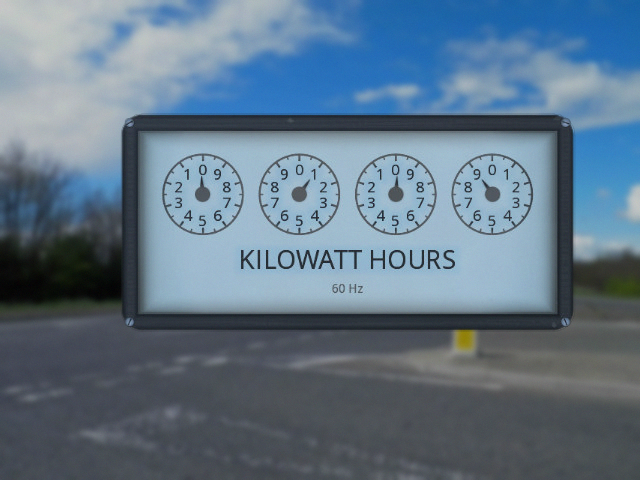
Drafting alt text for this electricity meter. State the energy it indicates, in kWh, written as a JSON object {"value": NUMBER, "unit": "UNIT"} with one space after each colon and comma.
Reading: {"value": 99, "unit": "kWh"}
